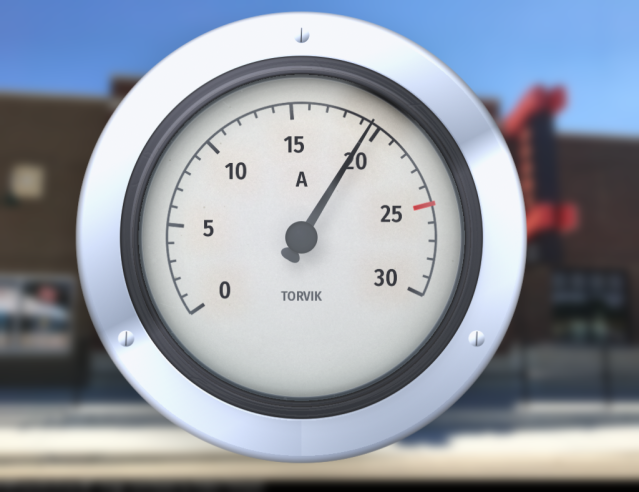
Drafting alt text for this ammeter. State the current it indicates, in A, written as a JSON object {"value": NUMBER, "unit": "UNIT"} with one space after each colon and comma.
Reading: {"value": 19.5, "unit": "A"}
